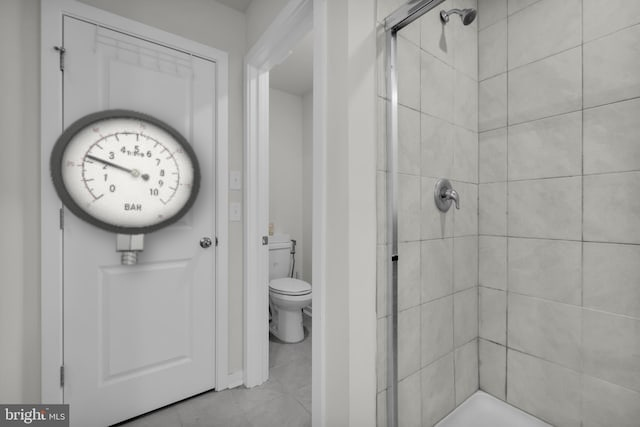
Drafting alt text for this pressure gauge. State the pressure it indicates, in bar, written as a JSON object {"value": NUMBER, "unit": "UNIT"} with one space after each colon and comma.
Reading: {"value": 2.25, "unit": "bar"}
